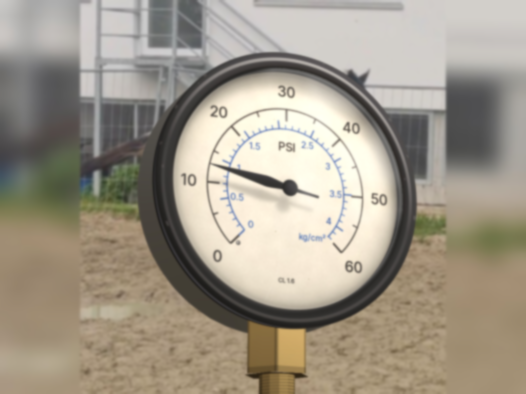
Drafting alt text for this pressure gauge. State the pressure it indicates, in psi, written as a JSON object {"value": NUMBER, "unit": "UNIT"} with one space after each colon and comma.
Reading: {"value": 12.5, "unit": "psi"}
